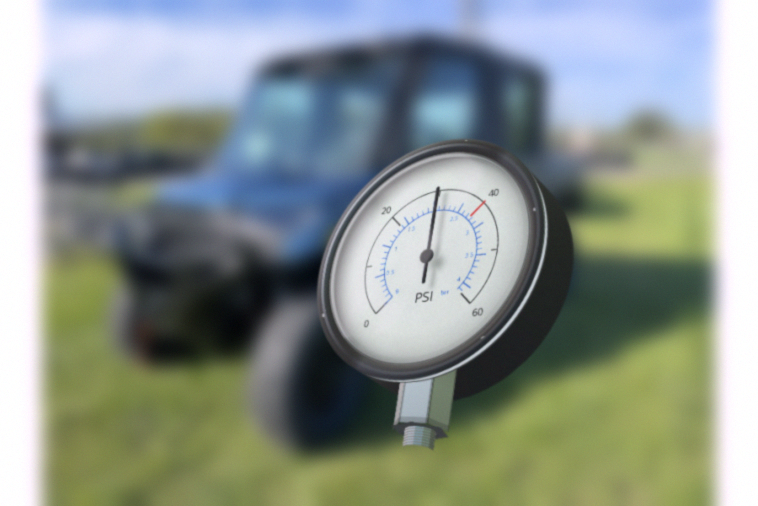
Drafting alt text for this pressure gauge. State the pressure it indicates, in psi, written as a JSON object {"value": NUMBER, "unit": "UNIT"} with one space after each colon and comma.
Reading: {"value": 30, "unit": "psi"}
